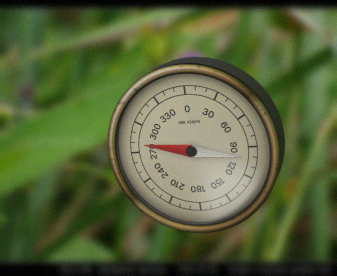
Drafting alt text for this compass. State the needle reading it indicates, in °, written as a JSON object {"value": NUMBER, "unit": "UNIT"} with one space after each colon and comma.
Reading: {"value": 280, "unit": "°"}
